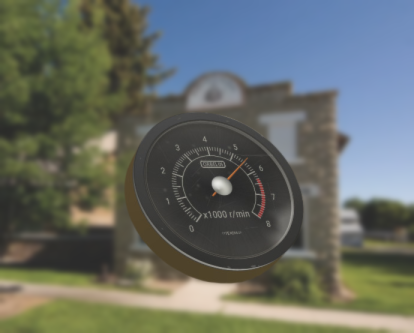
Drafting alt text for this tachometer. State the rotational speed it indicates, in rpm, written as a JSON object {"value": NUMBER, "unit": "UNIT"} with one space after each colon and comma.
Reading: {"value": 5500, "unit": "rpm"}
